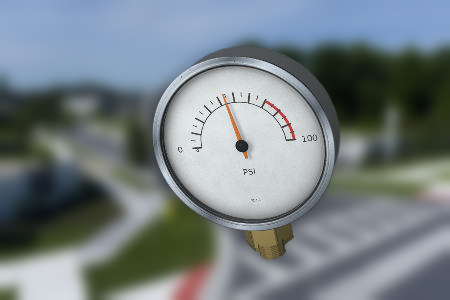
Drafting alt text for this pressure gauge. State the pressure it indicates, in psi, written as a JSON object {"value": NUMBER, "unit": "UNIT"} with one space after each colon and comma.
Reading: {"value": 45, "unit": "psi"}
